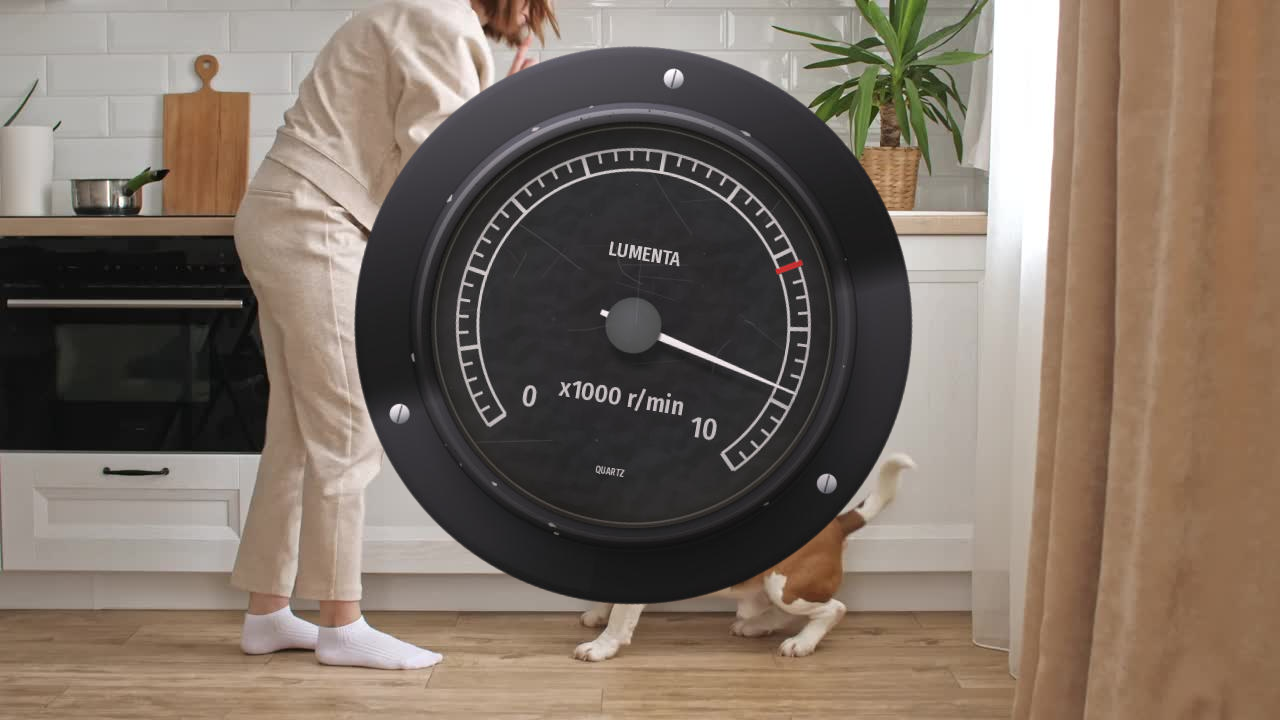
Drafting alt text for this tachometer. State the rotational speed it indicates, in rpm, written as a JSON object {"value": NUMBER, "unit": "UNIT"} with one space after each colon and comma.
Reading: {"value": 8800, "unit": "rpm"}
